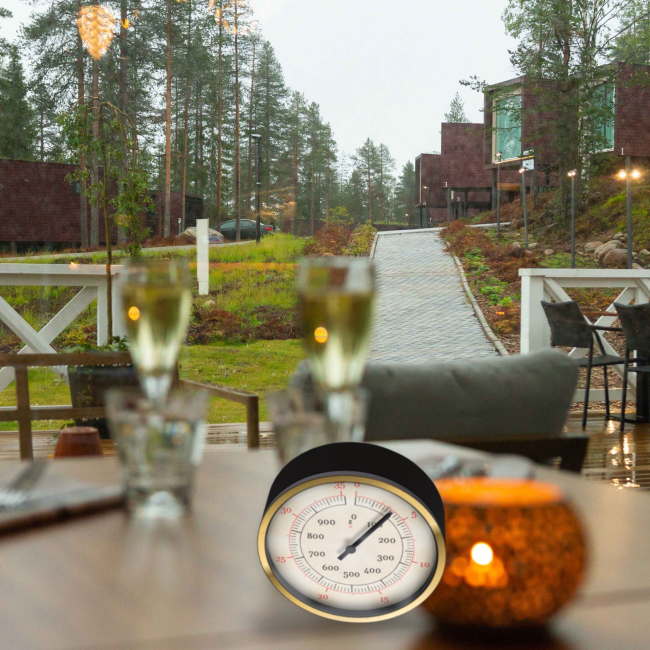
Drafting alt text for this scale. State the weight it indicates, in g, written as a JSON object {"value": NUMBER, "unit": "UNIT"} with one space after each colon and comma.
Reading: {"value": 100, "unit": "g"}
